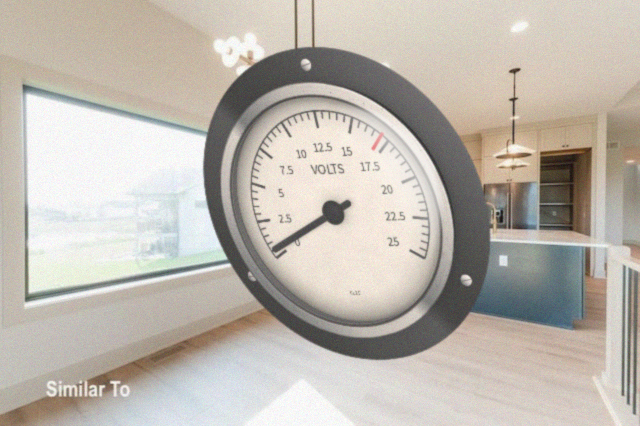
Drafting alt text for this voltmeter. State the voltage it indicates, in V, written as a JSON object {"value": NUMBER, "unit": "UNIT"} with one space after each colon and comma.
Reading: {"value": 0.5, "unit": "V"}
